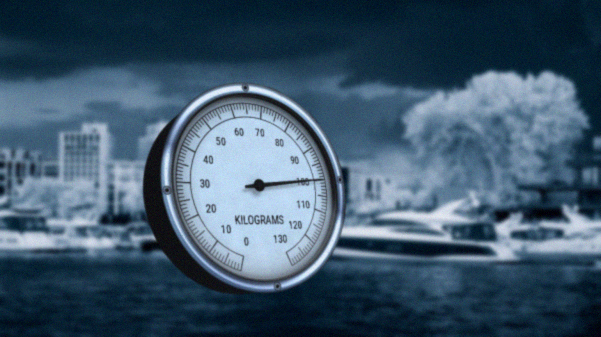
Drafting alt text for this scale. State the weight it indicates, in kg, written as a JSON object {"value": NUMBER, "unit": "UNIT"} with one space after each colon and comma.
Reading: {"value": 100, "unit": "kg"}
